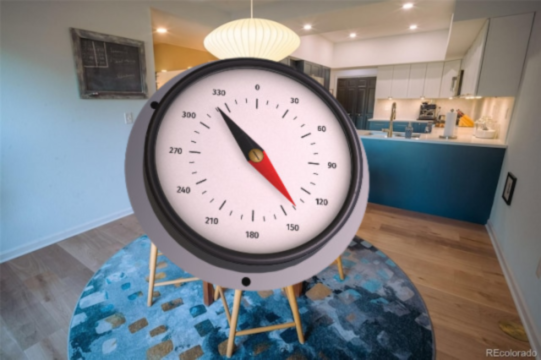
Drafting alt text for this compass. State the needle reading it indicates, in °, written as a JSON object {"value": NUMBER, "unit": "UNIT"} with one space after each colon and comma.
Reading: {"value": 140, "unit": "°"}
